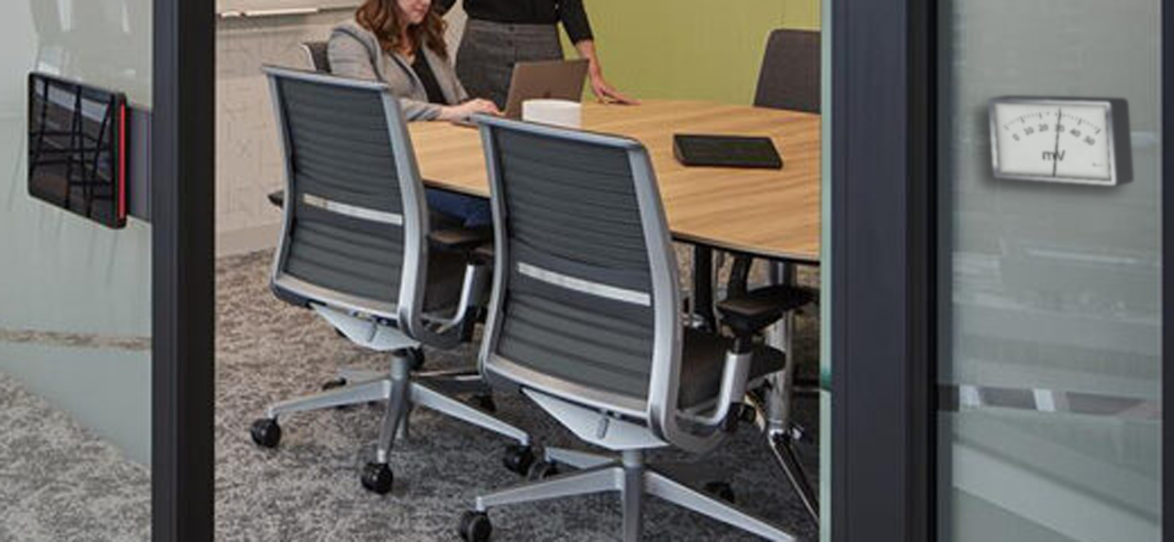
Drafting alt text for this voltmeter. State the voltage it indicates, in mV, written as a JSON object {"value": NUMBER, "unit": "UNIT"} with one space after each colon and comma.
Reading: {"value": 30, "unit": "mV"}
